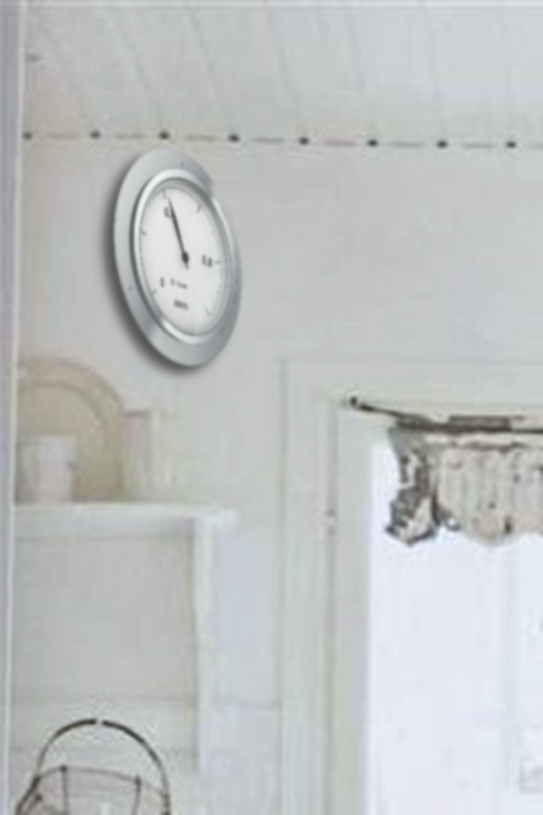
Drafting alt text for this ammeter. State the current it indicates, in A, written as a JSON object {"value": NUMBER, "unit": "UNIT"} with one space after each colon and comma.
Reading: {"value": 0.4, "unit": "A"}
